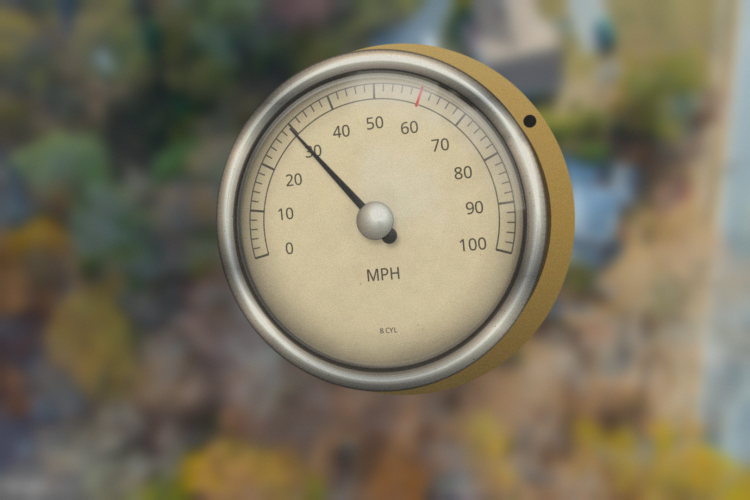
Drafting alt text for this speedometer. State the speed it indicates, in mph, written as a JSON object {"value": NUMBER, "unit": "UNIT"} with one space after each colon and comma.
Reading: {"value": 30, "unit": "mph"}
